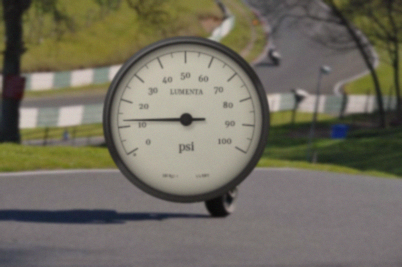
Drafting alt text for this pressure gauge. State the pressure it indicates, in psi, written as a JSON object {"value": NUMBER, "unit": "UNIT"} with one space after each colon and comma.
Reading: {"value": 12.5, "unit": "psi"}
